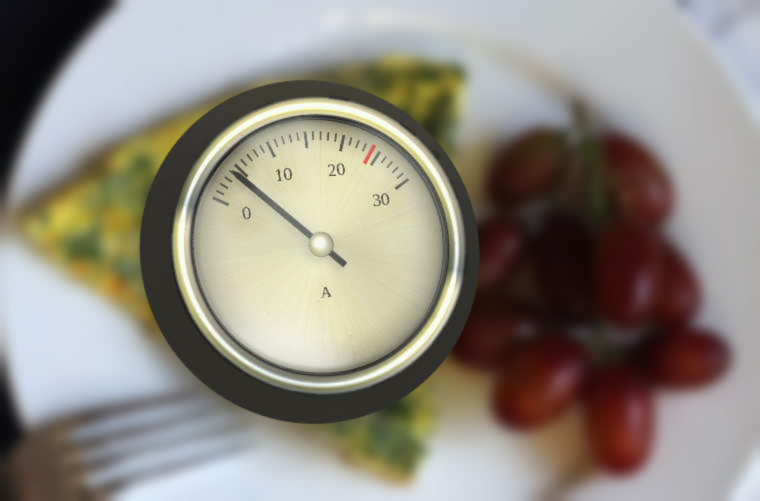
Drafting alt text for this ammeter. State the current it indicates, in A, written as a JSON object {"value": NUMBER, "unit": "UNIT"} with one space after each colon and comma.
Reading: {"value": 4, "unit": "A"}
